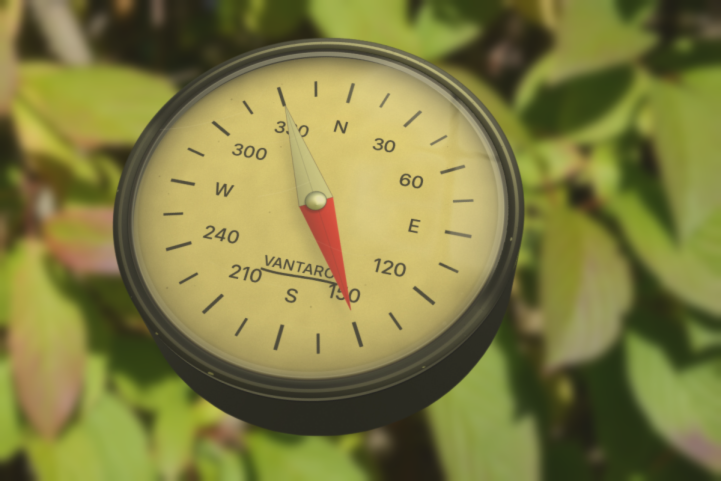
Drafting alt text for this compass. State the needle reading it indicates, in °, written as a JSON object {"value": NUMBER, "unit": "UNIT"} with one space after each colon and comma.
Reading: {"value": 150, "unit": "°"}
